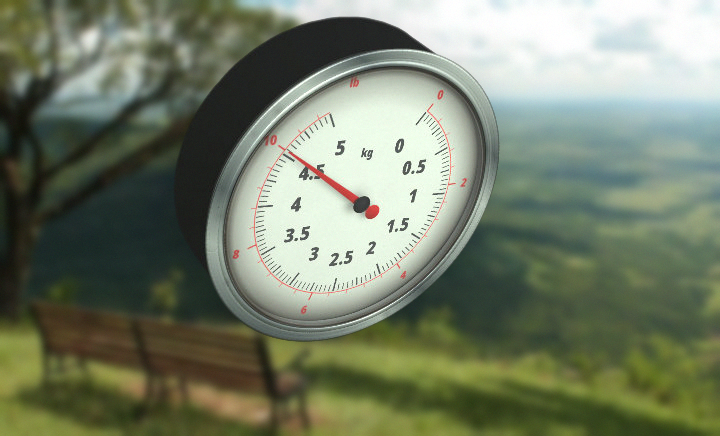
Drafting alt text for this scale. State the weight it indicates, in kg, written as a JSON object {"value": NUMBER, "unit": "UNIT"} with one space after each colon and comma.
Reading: {"value": 4.55, "unit": "kg"}
